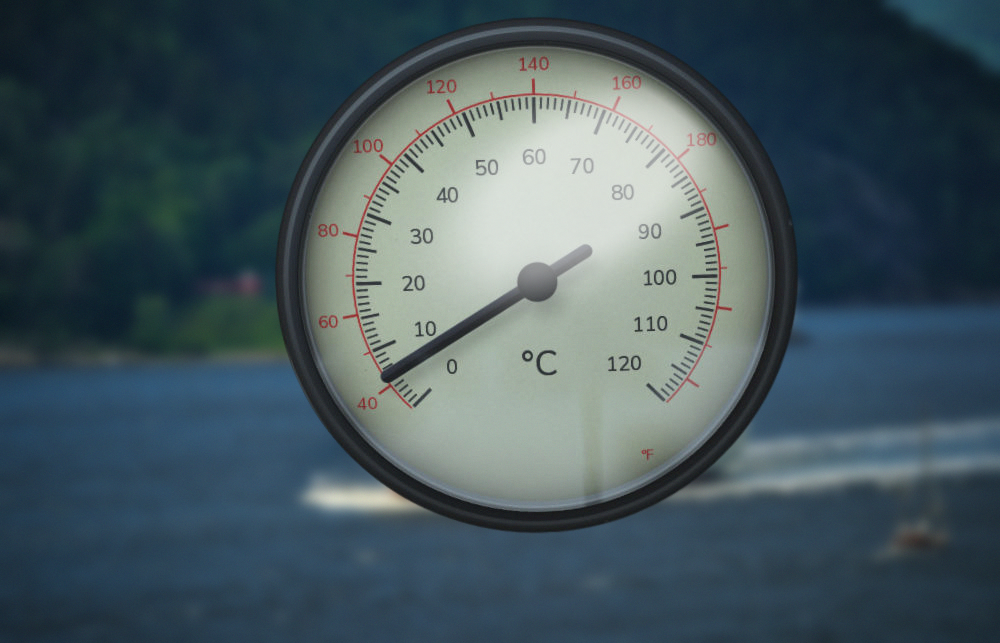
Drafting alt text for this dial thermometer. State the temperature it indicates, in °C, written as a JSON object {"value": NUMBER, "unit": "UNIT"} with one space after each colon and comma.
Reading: {"value": 6, "unit": "°C"}
